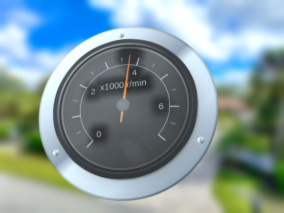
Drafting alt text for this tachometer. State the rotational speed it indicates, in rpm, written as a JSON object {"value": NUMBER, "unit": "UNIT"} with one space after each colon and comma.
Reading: {"value": 3750, "unit": "rpm"}
